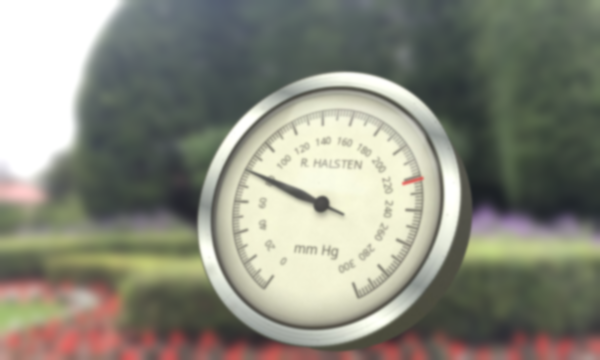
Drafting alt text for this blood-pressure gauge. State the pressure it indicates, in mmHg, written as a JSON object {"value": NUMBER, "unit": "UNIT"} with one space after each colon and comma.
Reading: {"value": 80, "unit": "mmHg"}
